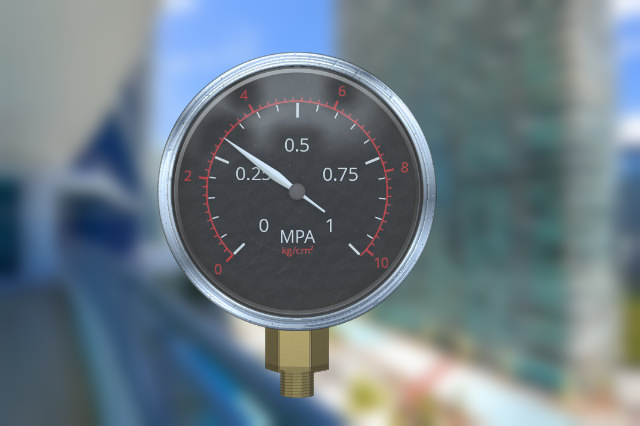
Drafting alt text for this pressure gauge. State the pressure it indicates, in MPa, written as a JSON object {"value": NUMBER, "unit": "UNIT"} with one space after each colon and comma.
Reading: {"value": 0.3, "unit": "MPa"}
